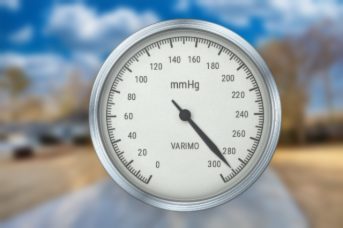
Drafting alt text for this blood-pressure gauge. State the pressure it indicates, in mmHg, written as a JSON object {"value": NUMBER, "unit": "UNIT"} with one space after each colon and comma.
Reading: {"value": 290, "unit": "mmHg"}
